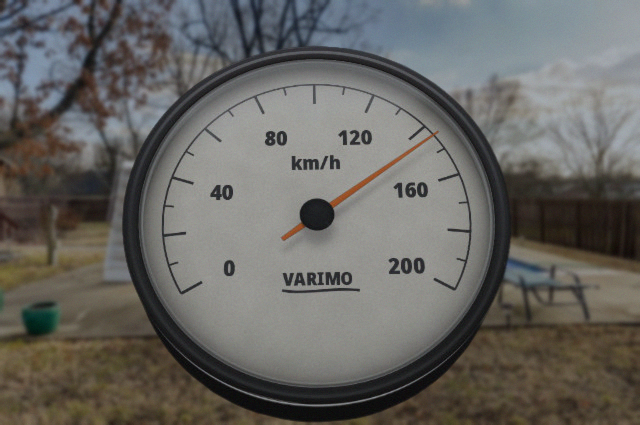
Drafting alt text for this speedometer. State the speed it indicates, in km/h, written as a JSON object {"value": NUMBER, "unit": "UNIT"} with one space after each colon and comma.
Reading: {"value": 145, "unit": "km/h"}
